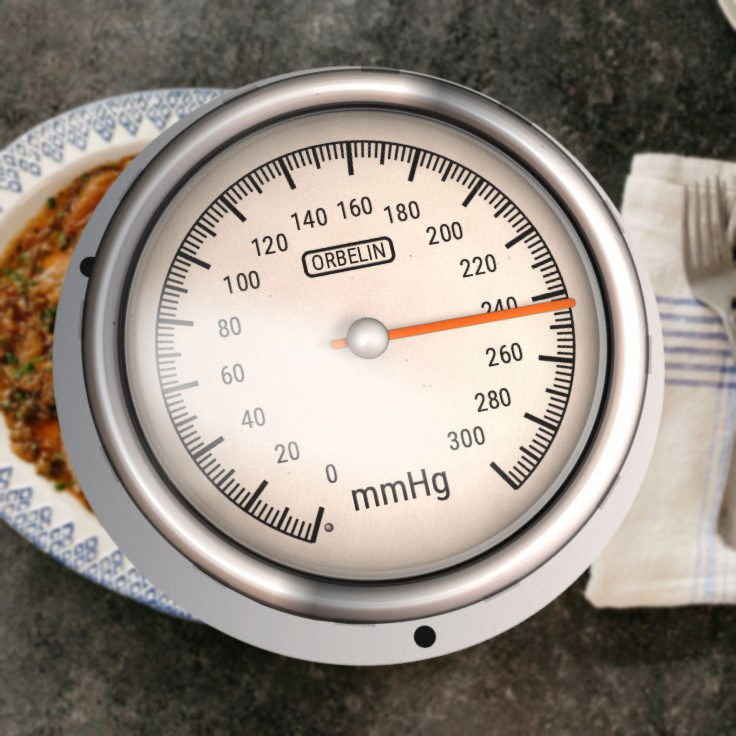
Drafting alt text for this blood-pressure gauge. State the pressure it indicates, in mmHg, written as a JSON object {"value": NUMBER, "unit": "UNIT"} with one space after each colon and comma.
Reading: {"value": 244, "unit": "mmHg"}
